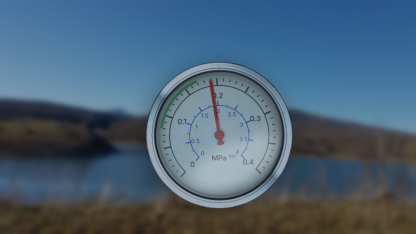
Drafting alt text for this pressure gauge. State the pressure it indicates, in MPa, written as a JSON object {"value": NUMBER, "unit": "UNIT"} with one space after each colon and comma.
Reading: {"value": 0.19, "unit": "MPa"}
